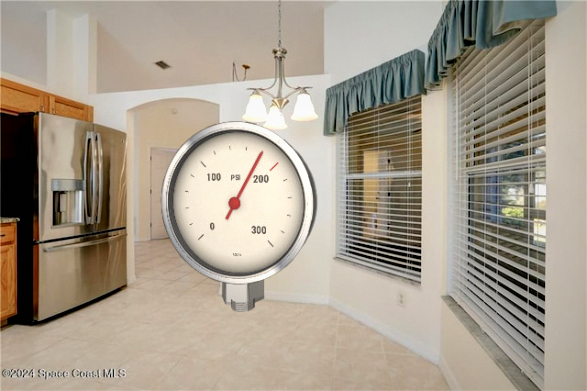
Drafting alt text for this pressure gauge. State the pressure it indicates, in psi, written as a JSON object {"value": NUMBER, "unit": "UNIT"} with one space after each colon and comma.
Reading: {"value": 180, "unit": "psi"}
